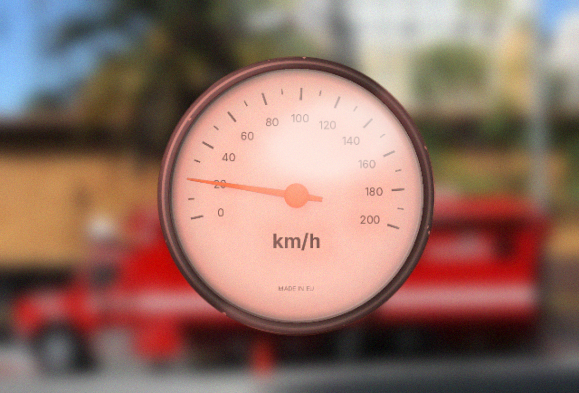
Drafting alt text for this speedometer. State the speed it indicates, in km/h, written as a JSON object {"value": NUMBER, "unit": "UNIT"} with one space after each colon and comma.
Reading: {"value": 20, "unit": "km/h"}
